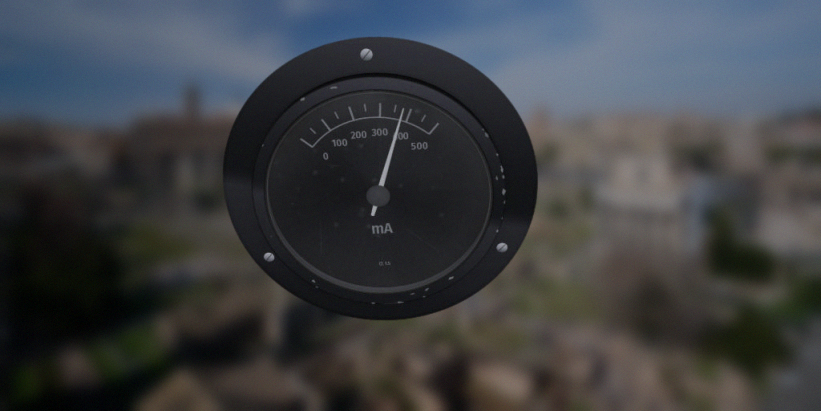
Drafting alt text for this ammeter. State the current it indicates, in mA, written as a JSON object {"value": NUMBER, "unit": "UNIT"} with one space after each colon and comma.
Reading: {"value": 375, "unit": "mA"}
